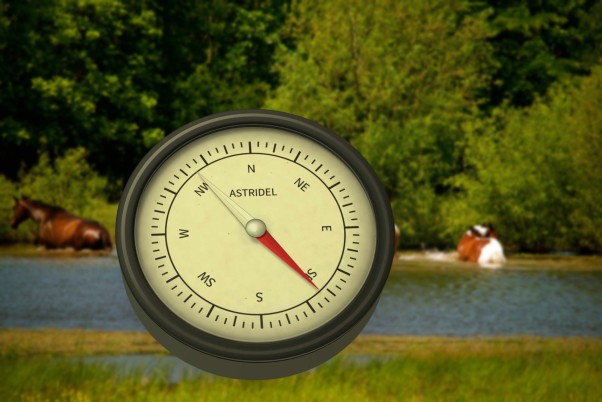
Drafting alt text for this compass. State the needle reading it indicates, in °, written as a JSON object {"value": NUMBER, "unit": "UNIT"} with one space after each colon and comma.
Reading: {"value": 140, "unit": "°"}
